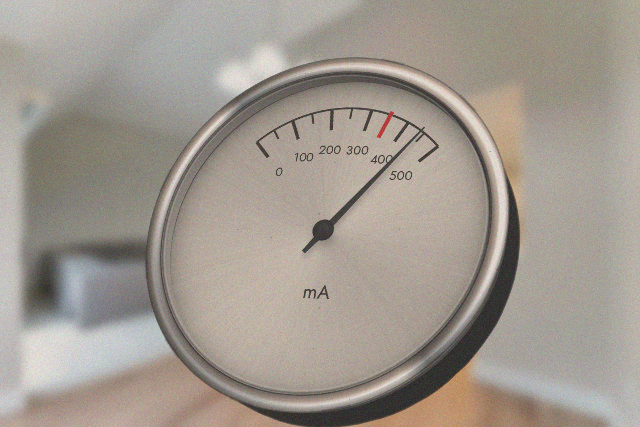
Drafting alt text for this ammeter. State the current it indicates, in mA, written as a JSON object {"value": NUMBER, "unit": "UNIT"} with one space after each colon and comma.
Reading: {"value": 450, "unit": "mA"}
